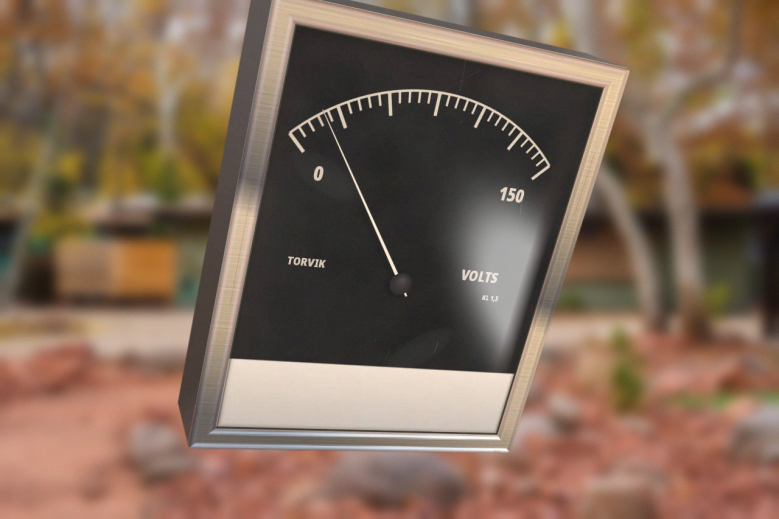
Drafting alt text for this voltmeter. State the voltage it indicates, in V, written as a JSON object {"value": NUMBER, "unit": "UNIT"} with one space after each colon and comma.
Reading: {"value": 17.5, "unit": "V"}
